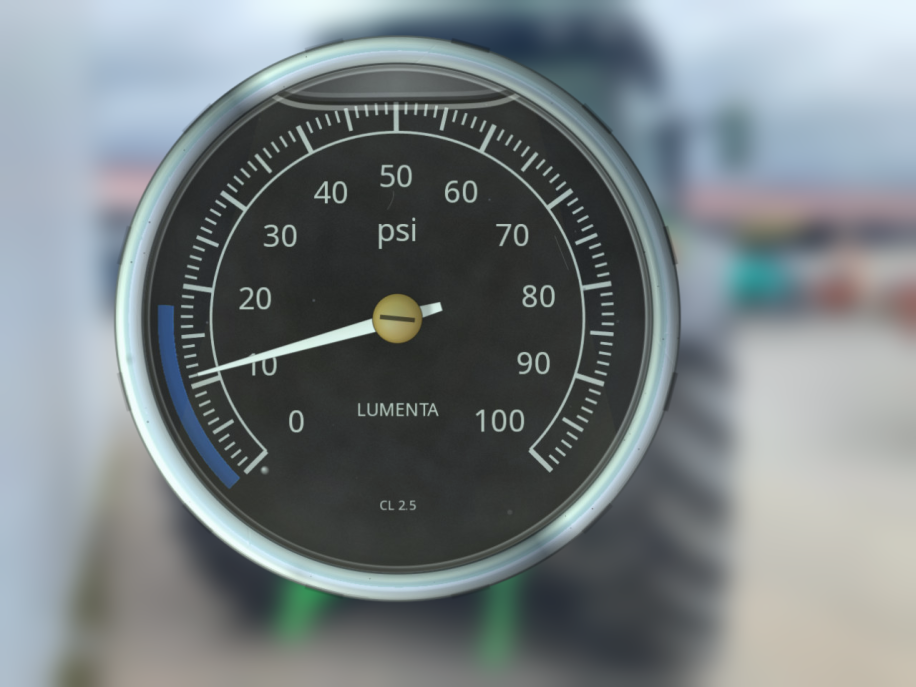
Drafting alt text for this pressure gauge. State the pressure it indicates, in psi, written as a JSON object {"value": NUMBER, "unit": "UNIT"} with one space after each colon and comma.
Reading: {"value": 11, "unit": "psi"}
